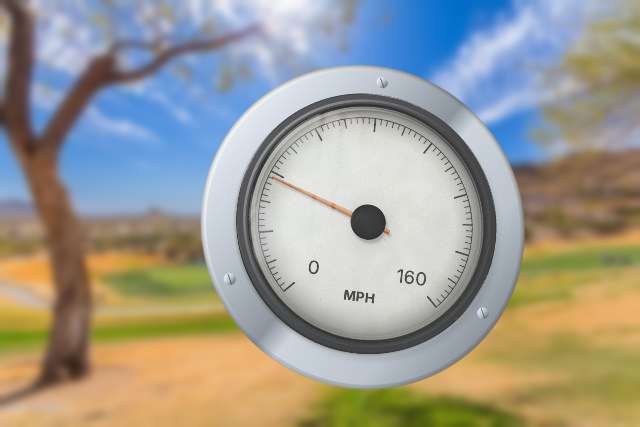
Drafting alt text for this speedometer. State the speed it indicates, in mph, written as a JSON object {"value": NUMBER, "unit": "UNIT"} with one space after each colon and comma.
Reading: {"value": 38, "unit": "mph"}
